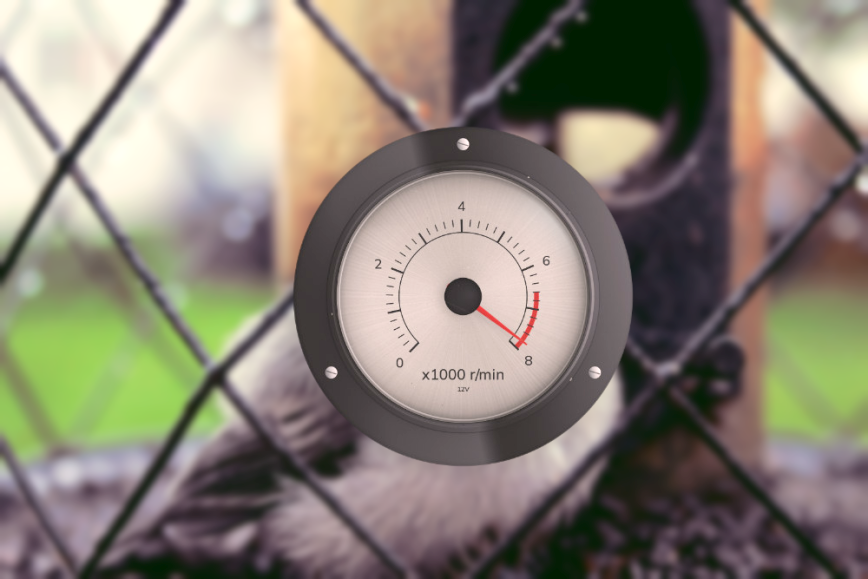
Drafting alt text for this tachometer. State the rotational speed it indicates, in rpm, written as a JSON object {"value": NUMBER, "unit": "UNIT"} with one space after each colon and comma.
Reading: {"value": 7800, "unit": "rpm"}
